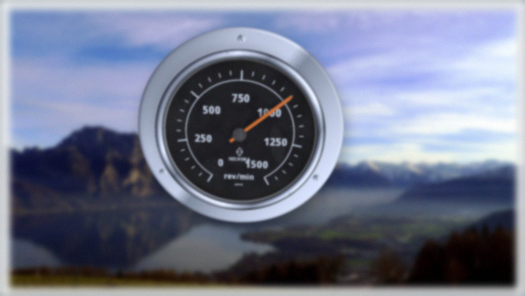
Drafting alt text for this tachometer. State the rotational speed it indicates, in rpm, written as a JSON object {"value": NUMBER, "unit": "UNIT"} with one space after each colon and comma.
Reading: {"value": 1000, "unit": "rpm"}
